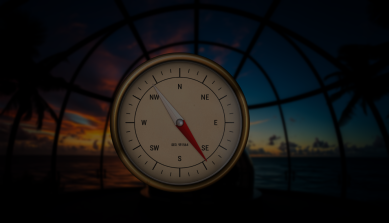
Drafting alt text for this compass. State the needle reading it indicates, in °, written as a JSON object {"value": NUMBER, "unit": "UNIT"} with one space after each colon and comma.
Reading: {"value": 145, "unit": "°"}
